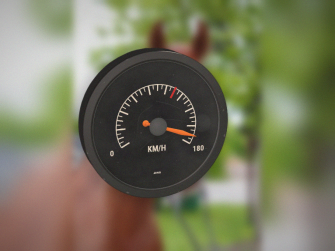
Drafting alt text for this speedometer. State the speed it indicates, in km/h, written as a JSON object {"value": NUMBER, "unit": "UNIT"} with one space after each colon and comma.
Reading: {"value": 170, "unit": "km/h"}
